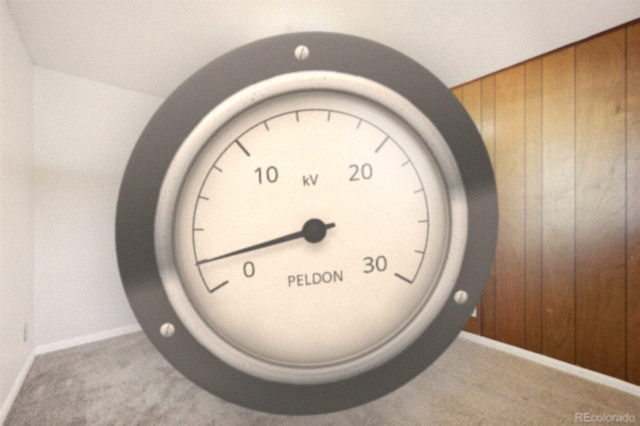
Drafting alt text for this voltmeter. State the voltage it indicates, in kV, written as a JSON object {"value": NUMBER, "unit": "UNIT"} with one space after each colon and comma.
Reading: {"value": 2, "unit": "kV"}
